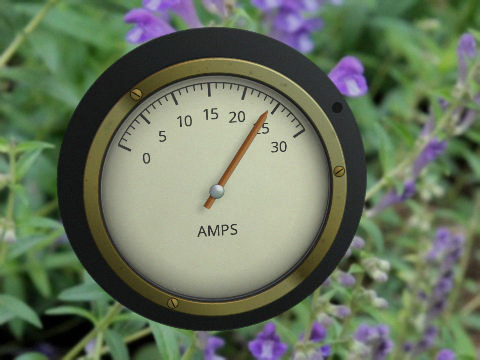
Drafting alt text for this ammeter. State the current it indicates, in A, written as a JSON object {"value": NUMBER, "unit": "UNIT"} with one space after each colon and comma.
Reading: {"value": 24, "unit": "A"}
